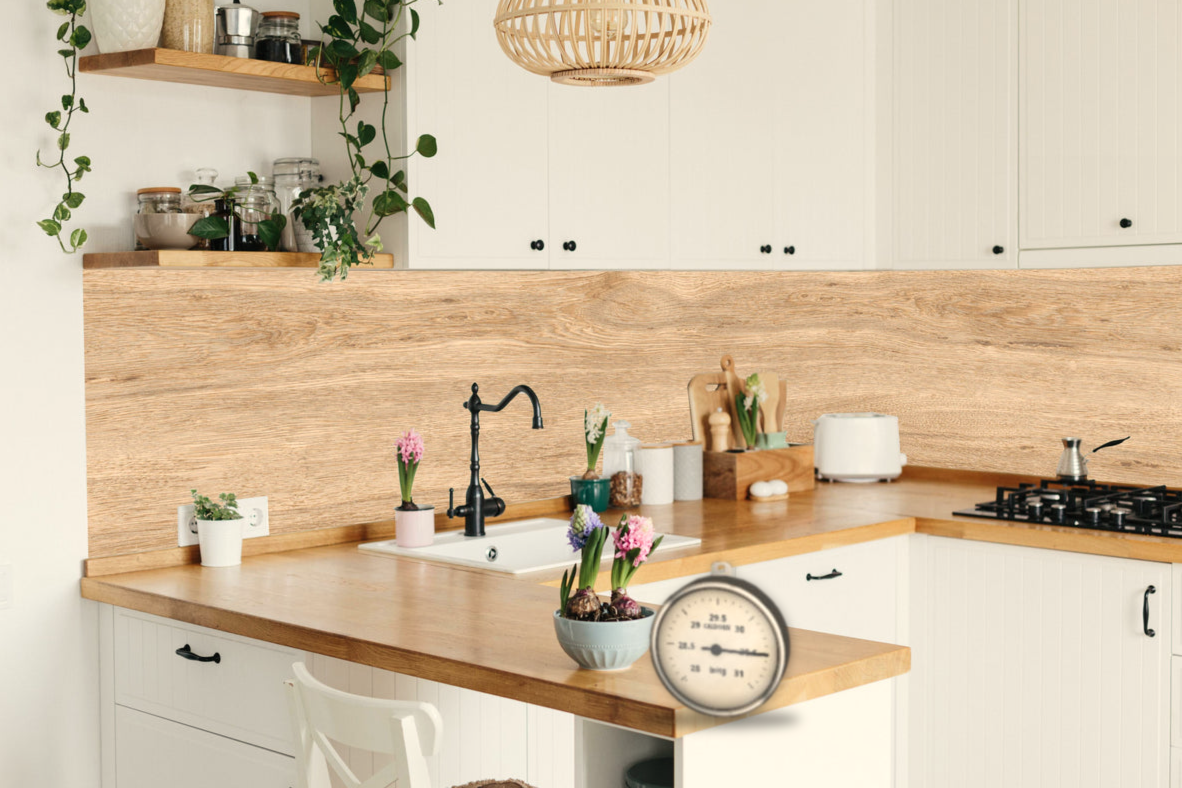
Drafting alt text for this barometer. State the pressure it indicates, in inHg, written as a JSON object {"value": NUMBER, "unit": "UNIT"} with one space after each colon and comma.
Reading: {"value": 30.5, "unit": "inHg"}
